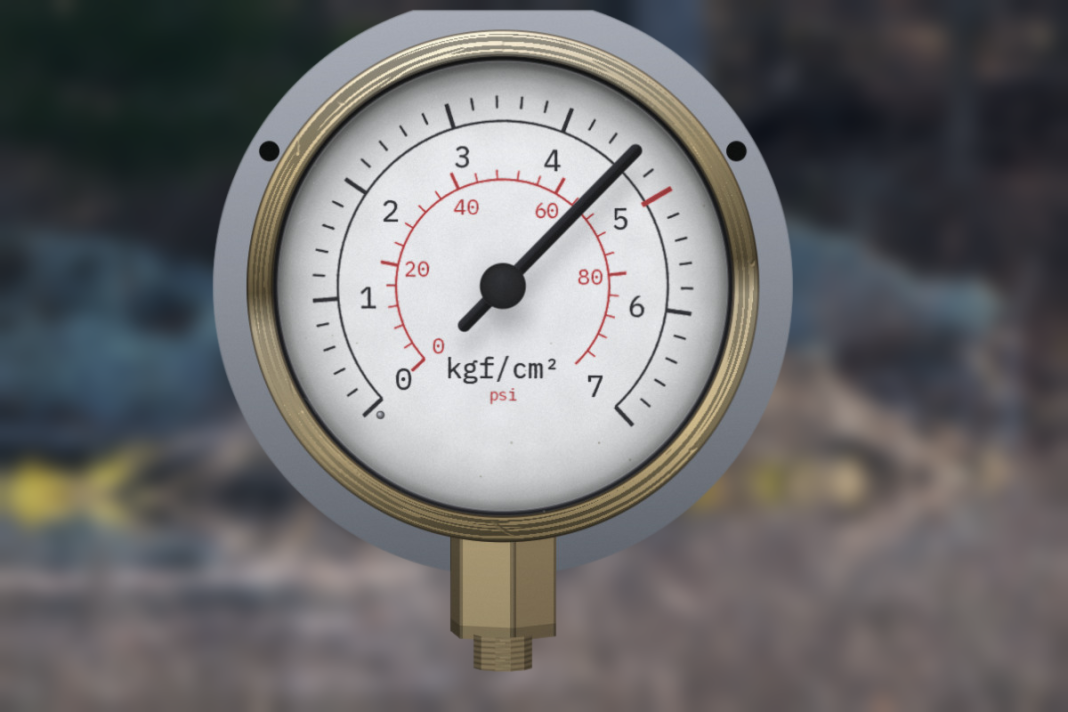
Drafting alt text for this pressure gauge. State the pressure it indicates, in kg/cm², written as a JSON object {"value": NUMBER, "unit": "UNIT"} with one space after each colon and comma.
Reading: {"value": 4.6, "unit": "kg/cm²"}
